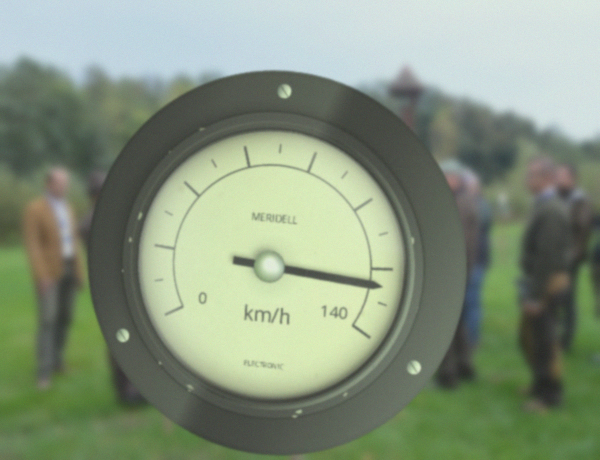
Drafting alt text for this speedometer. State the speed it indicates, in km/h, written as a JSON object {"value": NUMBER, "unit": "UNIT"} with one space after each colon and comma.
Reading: {"value": 125, "unit": "km/h"}
